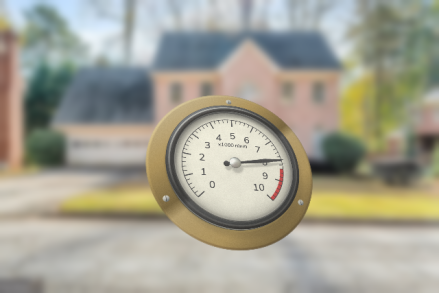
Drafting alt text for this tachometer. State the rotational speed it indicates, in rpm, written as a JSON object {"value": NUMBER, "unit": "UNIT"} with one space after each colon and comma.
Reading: {"value": 8000, "unit": "rpm"}
